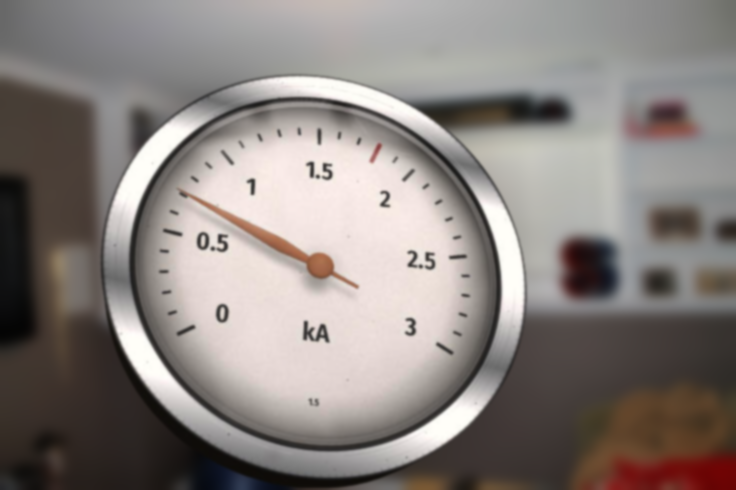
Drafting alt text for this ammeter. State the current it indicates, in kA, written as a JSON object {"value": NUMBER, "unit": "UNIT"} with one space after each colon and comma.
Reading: {"value": 0.7, "unit": "kA"}
